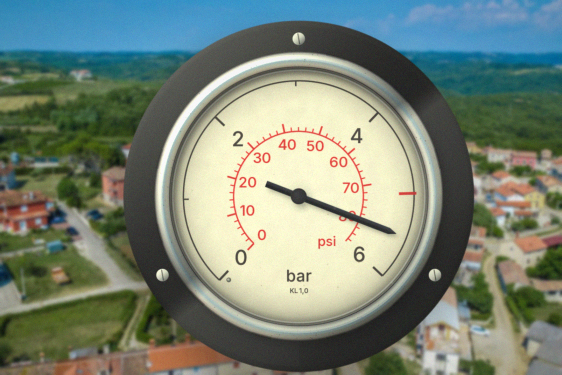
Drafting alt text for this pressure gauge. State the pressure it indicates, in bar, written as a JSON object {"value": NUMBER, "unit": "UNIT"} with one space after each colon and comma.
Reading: {"value": 5.5, "unit": "bar"}
